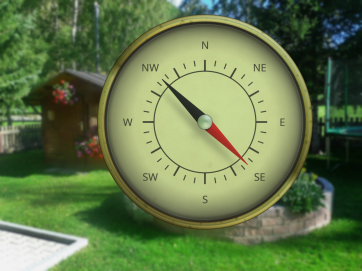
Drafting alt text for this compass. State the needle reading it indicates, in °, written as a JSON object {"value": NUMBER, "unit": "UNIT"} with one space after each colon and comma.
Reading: {"value": 135, "unit": "°"}
